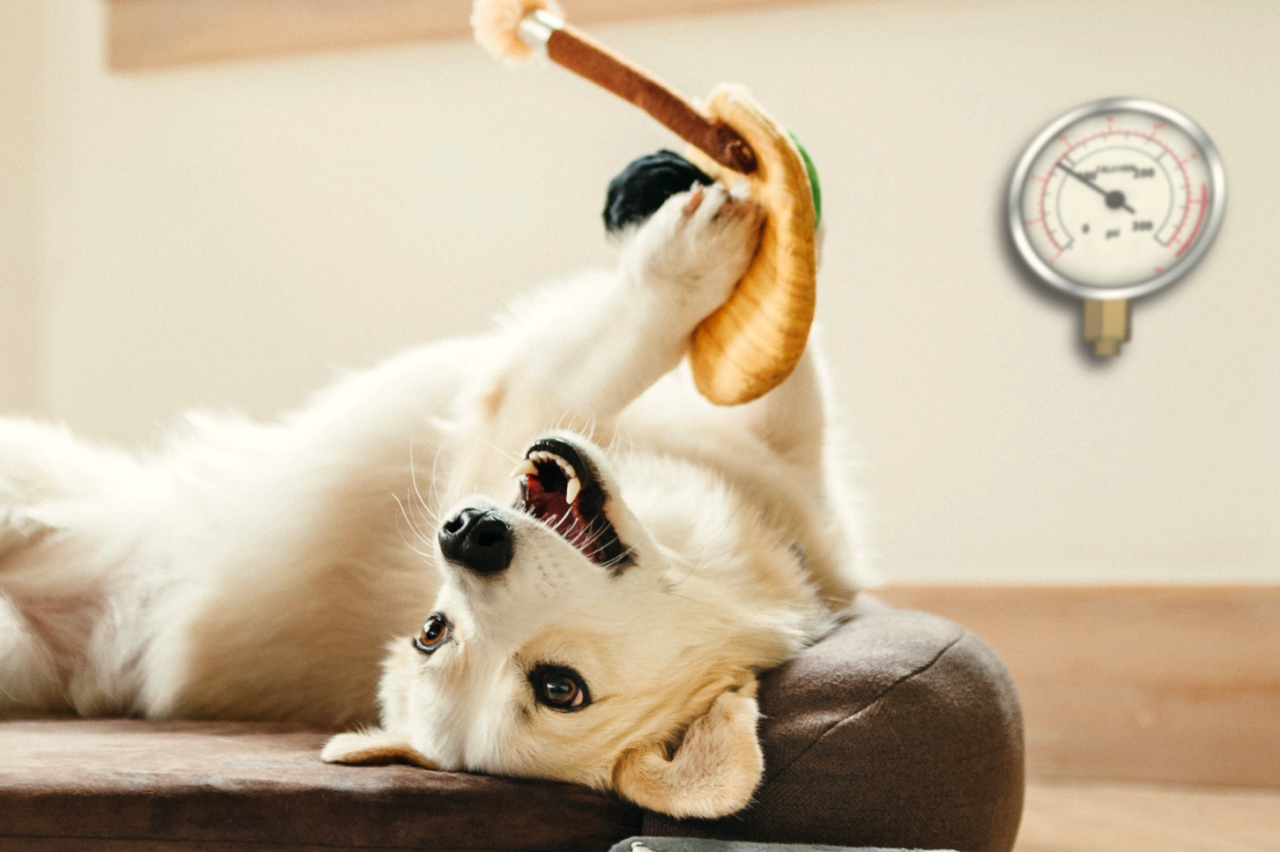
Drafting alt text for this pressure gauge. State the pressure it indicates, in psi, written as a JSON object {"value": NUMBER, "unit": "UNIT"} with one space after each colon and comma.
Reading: {"value": 90, "unit": "psi"}
